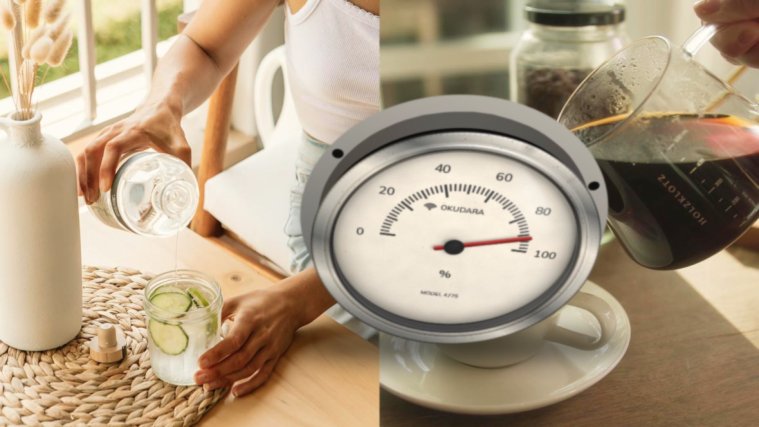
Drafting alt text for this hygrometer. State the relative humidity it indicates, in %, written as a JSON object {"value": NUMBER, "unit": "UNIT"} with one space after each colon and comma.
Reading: {"value": 90, "unit": "%"}
